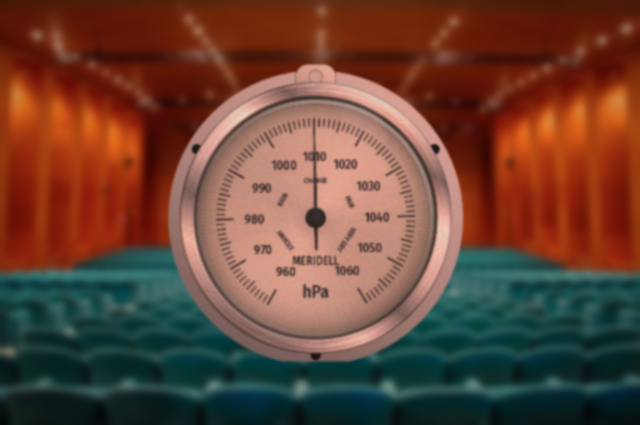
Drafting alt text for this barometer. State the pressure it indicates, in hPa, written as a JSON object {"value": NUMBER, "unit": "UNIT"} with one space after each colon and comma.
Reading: {"value": 1010, "unit": "hPa"}
